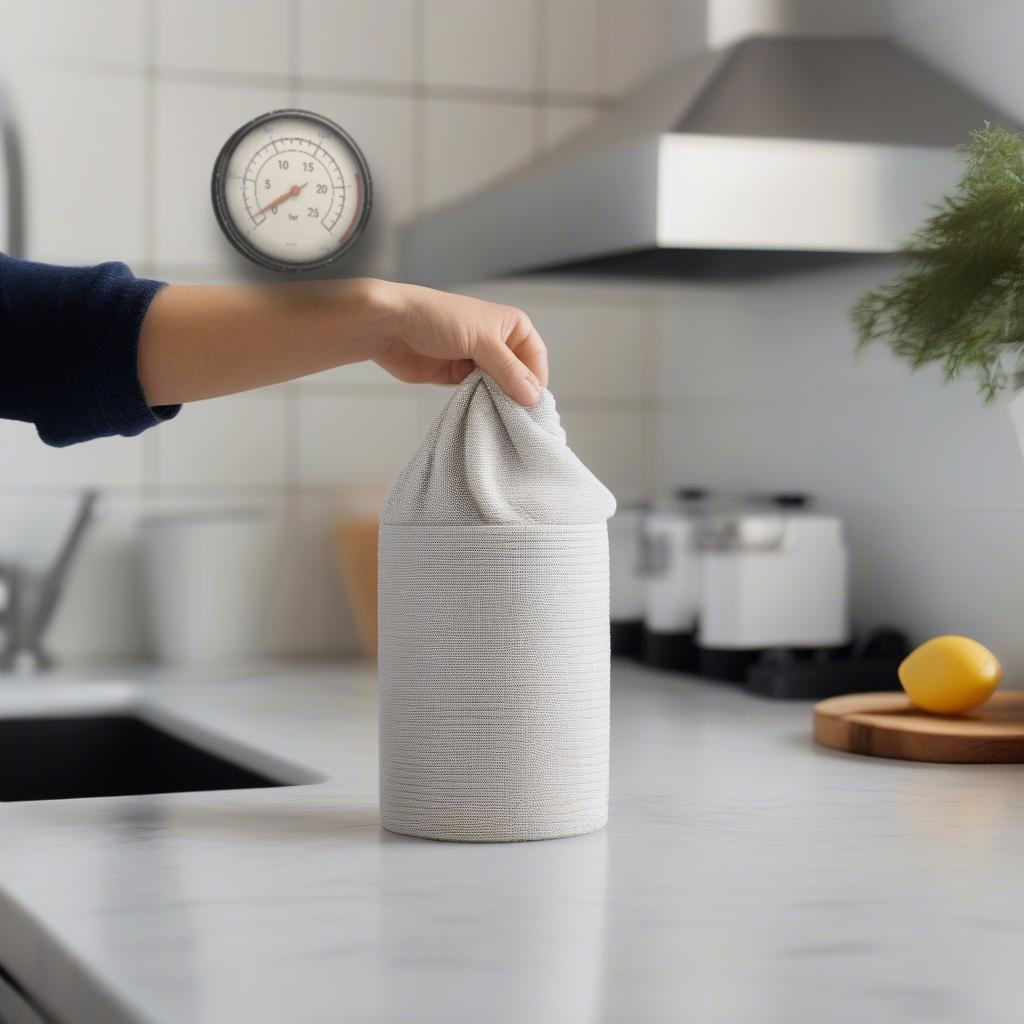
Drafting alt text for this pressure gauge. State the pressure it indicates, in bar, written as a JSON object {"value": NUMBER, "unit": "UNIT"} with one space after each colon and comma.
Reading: {"value": 1, "unit": "bar"}
